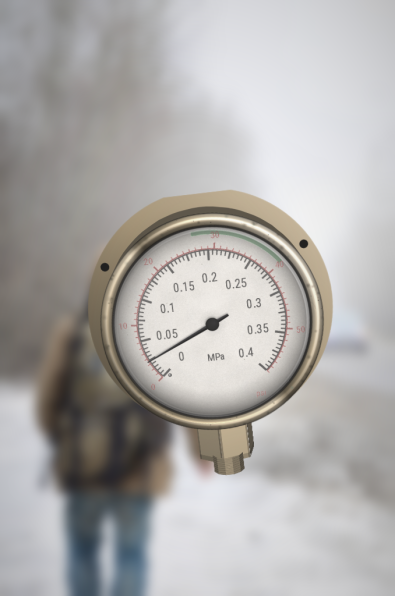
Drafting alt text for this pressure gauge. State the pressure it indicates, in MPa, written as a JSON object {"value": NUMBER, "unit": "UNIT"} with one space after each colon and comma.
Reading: {"value": 0.025, "unit": "MPa"}
